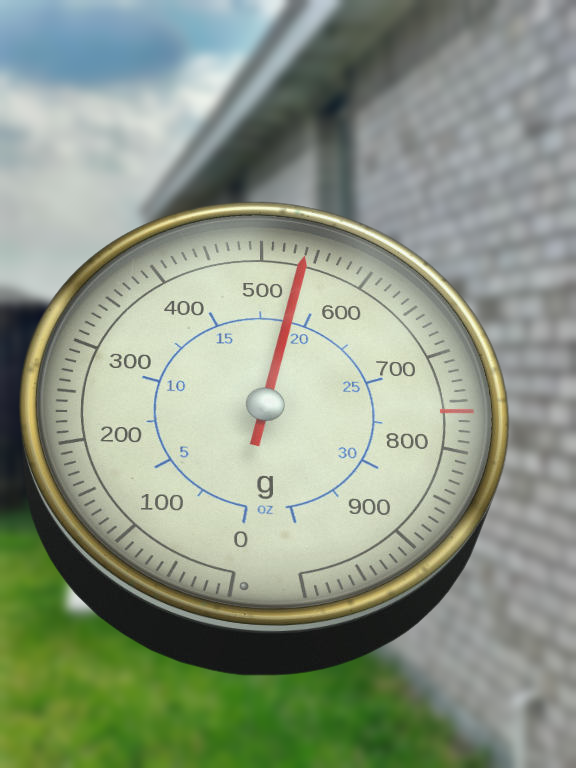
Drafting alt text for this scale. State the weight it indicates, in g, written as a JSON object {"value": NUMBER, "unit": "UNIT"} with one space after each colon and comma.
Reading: {"value": 540, "unit": "g"}
